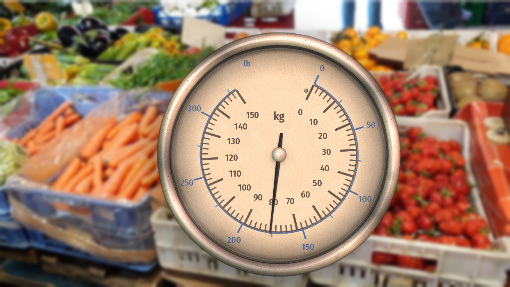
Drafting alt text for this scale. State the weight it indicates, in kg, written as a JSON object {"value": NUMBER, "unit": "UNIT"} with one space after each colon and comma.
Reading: {"value": 80, "unit": "kg"}
